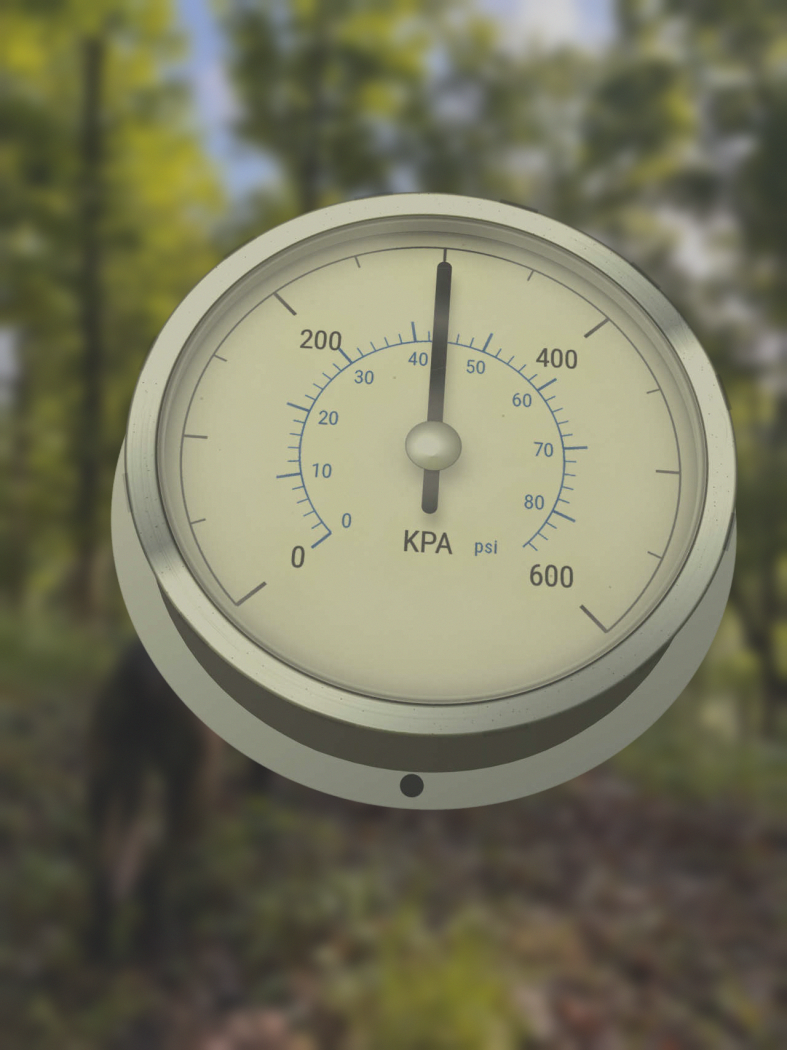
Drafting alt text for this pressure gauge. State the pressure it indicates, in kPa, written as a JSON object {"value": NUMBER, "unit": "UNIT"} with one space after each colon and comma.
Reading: {"value": 300, "unit": "kPa"}
